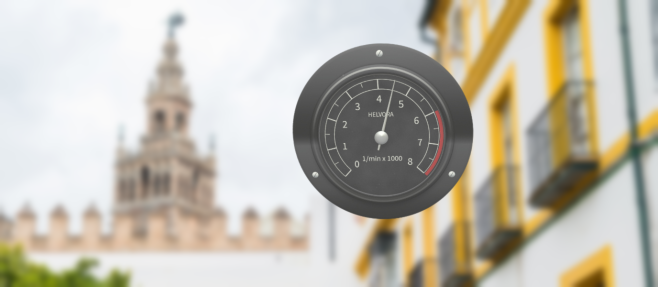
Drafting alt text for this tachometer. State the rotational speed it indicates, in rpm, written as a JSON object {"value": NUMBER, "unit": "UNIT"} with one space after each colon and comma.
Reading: {"value": 4500, "unit": "rpm"}
